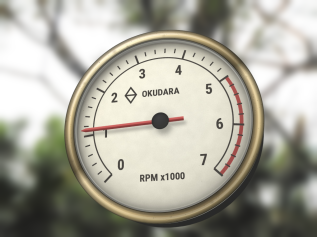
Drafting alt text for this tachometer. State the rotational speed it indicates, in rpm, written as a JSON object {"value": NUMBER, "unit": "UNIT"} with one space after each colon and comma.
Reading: {"value": 1100, "unit": "rpm"}
